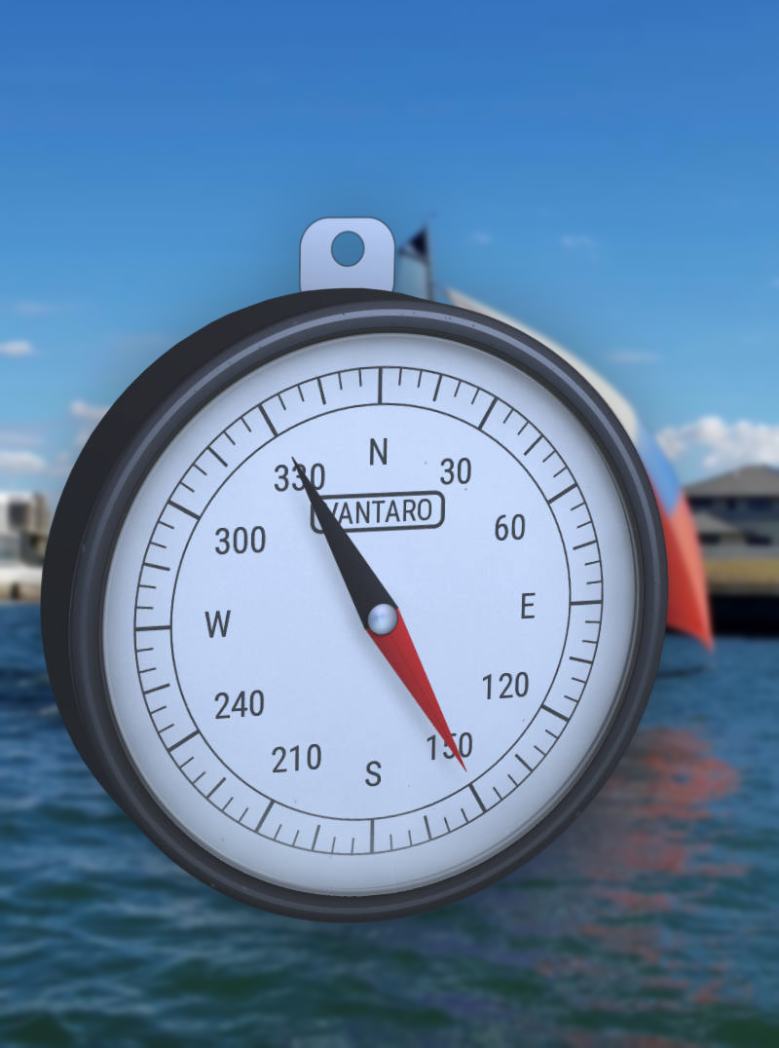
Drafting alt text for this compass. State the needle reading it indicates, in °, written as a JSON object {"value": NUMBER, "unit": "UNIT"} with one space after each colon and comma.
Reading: {"value": 150, "unit": "°"}
